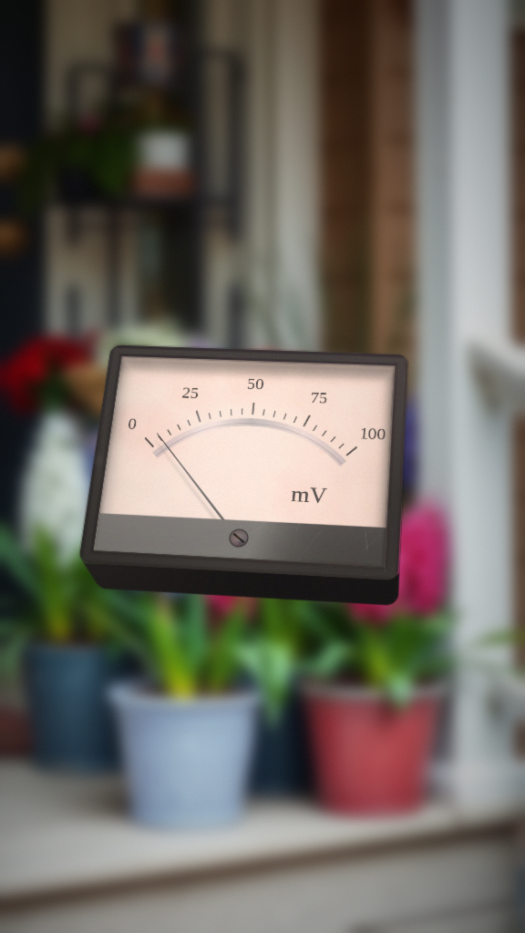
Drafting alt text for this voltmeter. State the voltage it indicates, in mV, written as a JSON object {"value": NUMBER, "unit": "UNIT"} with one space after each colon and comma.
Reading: {"value": 5, "unit": "mV"}
